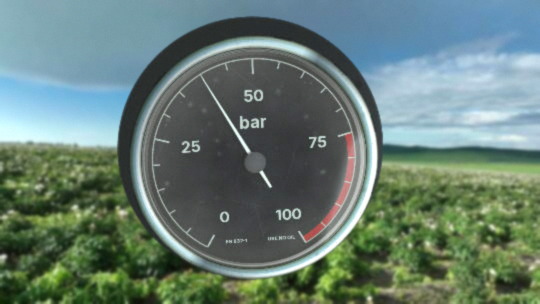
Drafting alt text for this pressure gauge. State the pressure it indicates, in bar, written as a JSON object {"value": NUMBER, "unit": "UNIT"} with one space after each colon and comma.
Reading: {"value": 40, "unit": "bar"}
